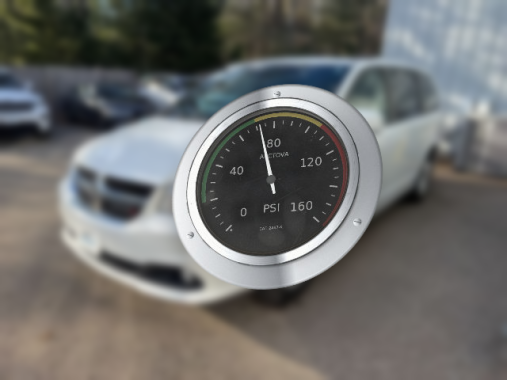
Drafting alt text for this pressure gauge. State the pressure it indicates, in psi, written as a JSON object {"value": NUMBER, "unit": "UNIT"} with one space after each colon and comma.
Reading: {"value": 72.5, "unit": "psi"}
